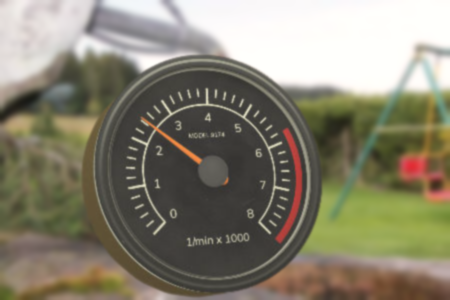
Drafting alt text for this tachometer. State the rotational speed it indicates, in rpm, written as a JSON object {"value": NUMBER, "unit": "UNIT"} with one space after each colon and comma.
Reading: {"value": 2400, "unit": "rpm"}
